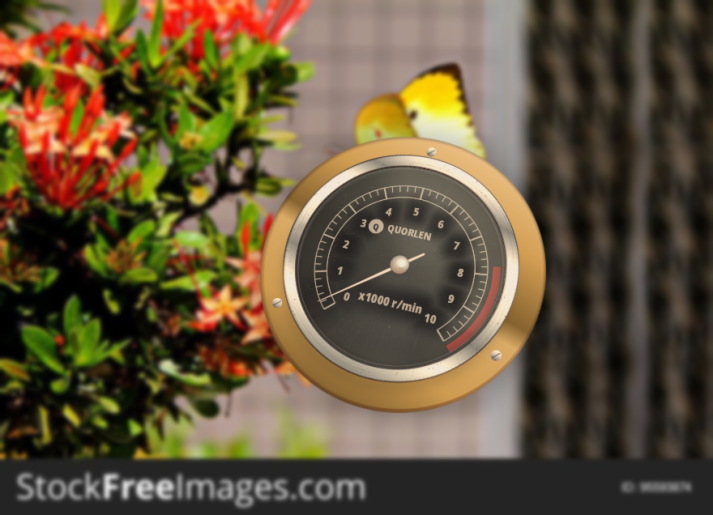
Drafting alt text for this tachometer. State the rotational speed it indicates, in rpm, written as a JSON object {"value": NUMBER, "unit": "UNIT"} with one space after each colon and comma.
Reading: {"value": 200, "unit": "rpm"}
